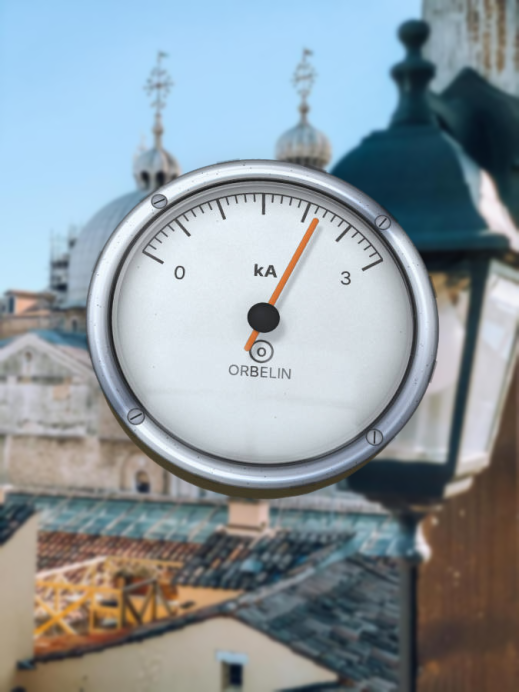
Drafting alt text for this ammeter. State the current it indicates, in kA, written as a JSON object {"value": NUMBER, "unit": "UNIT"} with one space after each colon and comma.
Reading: {"value": 2.15, "unit": "kA"}
